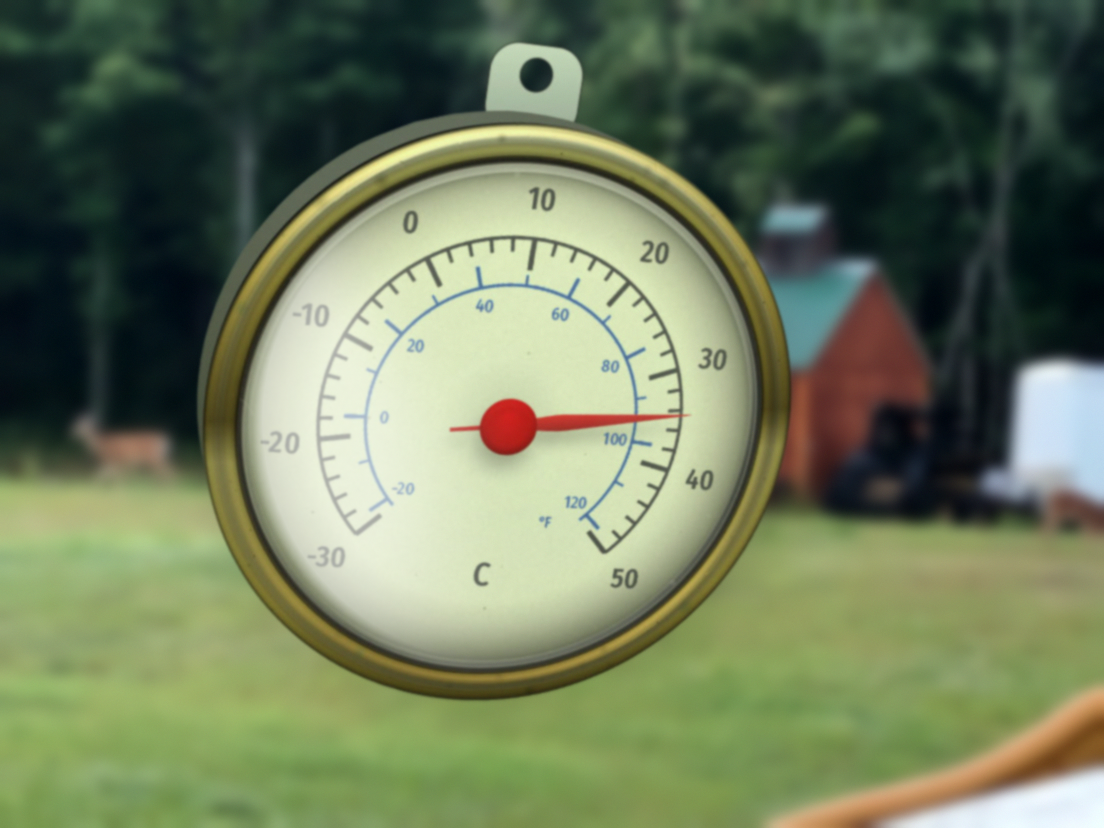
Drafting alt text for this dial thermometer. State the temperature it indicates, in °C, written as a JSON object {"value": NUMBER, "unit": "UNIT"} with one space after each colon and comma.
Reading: {"value": 34, "unit": "°C"}
